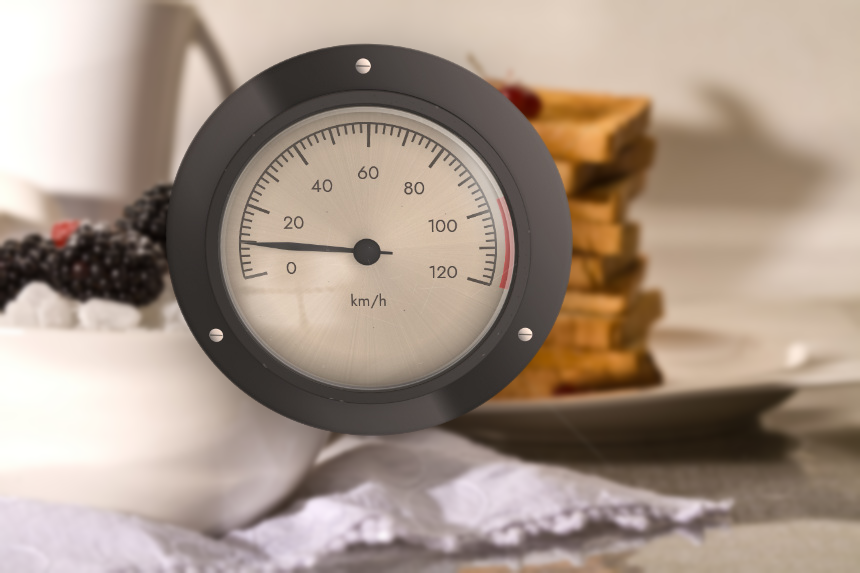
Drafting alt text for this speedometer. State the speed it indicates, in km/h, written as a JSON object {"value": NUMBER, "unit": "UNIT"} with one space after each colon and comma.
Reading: {"value": 10, "unit": "km/h"}
